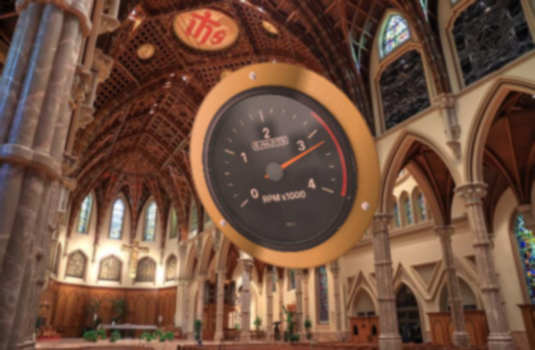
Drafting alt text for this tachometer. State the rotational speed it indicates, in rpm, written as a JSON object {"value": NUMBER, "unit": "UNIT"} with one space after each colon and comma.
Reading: {"value": 3200, "unit": "rpm"}
